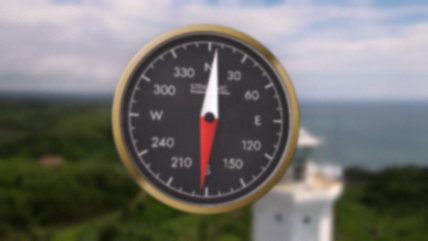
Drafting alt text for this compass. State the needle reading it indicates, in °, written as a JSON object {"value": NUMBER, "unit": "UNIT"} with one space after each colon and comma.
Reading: {"value": 185, "unit": "°"}
